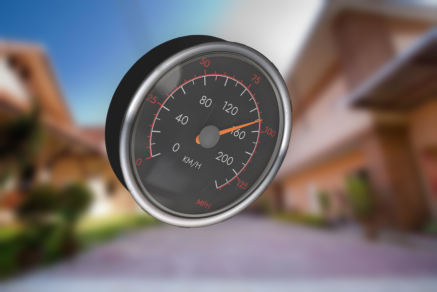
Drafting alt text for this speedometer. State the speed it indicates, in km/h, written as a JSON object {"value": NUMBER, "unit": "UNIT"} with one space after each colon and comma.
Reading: {"value": 150, "unit": "km/h"}
